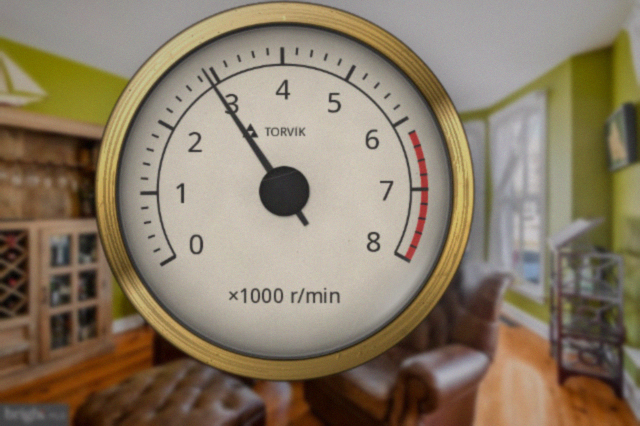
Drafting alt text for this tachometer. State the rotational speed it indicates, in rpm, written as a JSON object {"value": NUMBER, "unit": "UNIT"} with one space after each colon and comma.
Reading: {"value": 2900, "unit": "rpm"}
